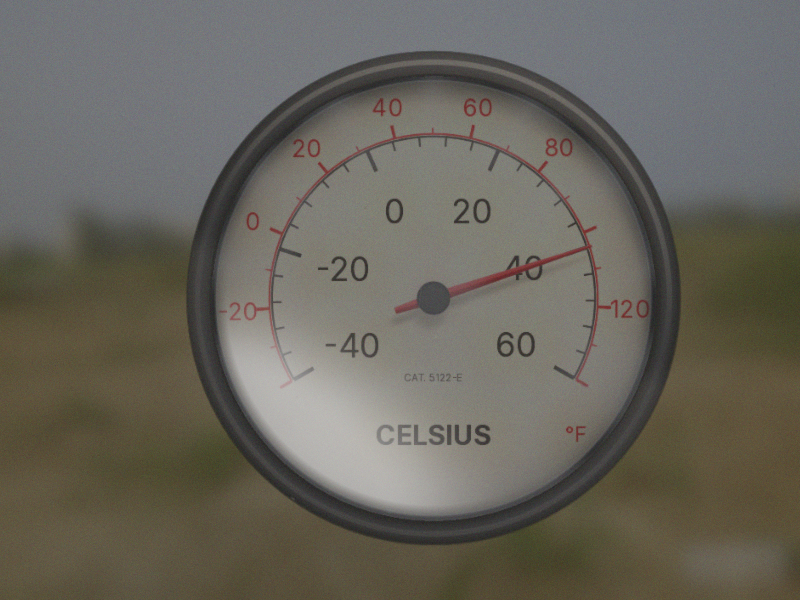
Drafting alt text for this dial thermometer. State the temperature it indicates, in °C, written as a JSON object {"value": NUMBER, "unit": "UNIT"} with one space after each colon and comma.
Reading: {"value": 40, "unit": "°C"}
